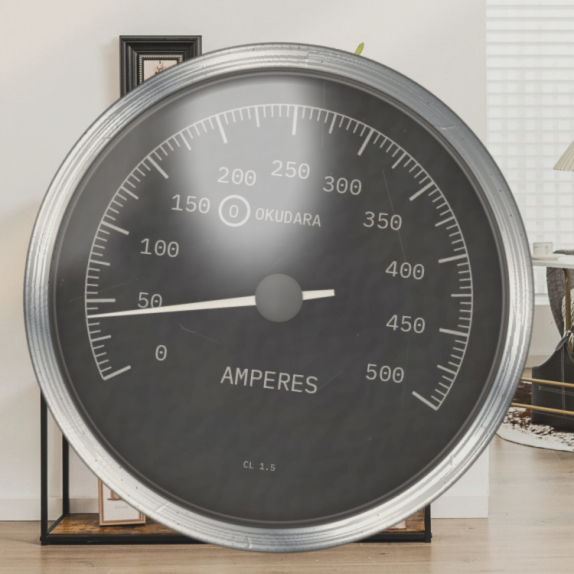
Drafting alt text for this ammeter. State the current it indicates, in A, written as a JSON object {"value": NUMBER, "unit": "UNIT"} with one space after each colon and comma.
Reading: {"value": 40, "unit": "A"}
